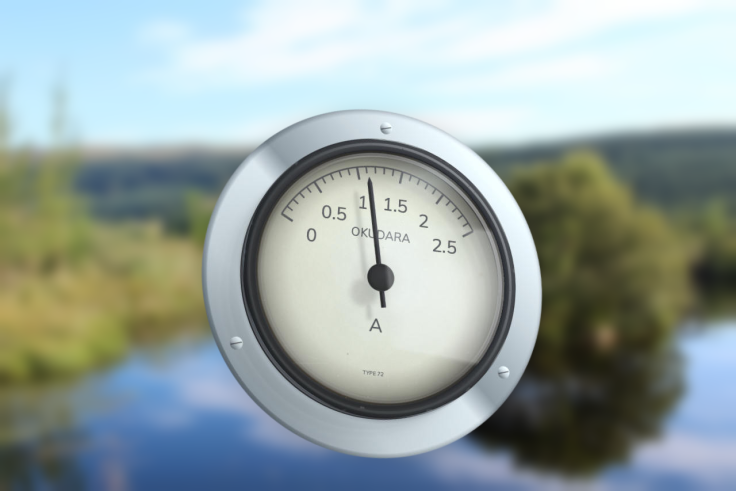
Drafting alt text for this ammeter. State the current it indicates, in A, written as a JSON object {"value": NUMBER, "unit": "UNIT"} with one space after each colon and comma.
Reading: {"value": 1.1, "unit": "A"}
